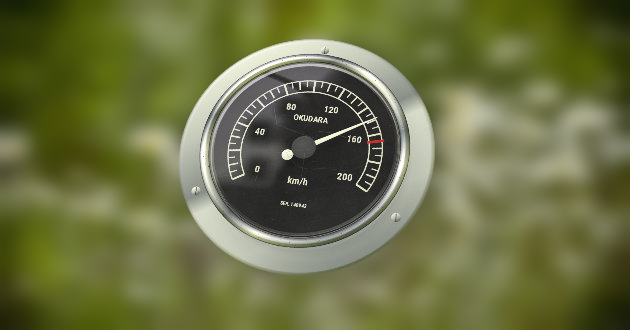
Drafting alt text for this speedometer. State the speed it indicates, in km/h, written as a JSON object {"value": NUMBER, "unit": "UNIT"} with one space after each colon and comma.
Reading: {"value": 150, "unit": "km/h"}
